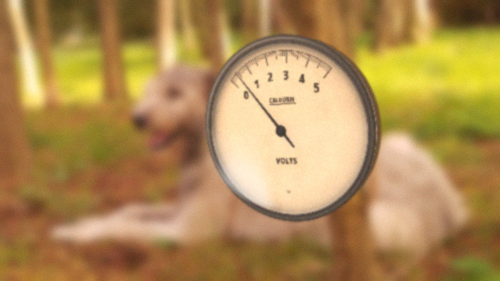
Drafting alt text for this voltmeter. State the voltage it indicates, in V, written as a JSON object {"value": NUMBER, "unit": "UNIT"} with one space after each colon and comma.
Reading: {"value": 0.5, "unit": "V"}
